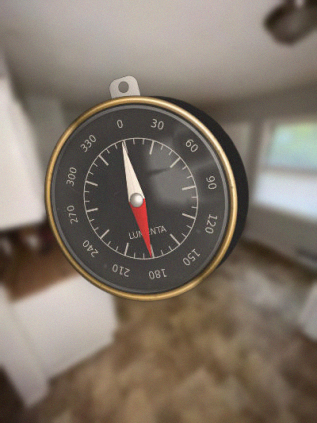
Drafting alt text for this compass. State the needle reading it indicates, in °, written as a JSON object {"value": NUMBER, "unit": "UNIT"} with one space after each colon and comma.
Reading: {"value": 180, "unit": "°"}
